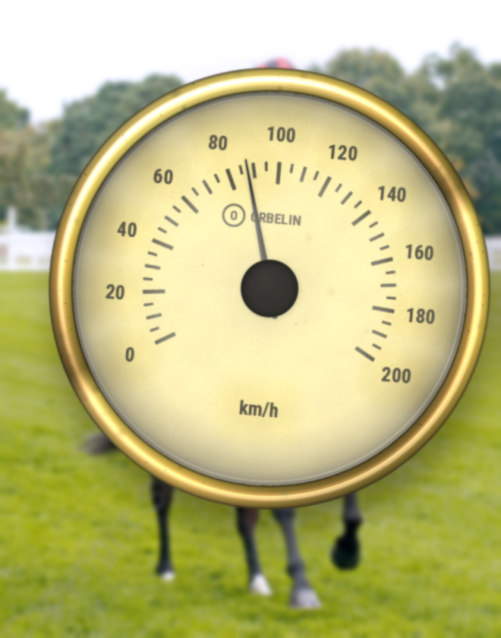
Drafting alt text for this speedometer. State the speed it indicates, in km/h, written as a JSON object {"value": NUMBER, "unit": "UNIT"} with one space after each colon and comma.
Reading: {"value": 87.5, "unit": "km/h"}
